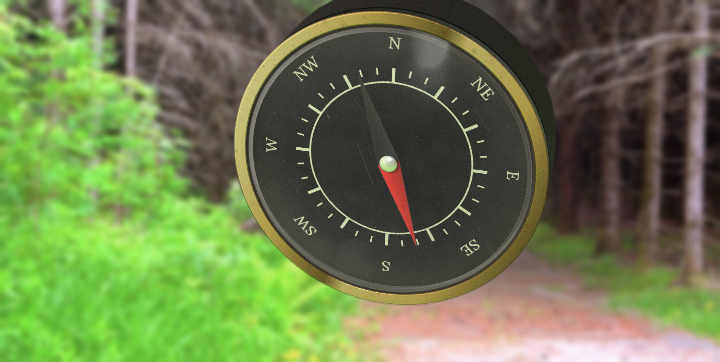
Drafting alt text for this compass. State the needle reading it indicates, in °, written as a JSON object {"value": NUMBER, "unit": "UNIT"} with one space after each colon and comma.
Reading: {"value": 160, "unit": "°"}
